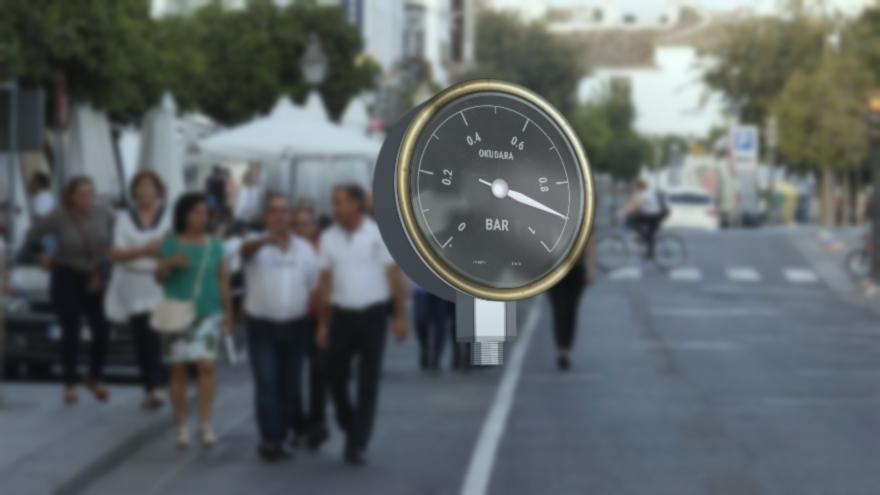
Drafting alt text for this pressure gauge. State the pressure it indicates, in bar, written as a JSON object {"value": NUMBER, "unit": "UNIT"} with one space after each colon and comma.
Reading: {"value": 0.9, "unit": "bar"}
